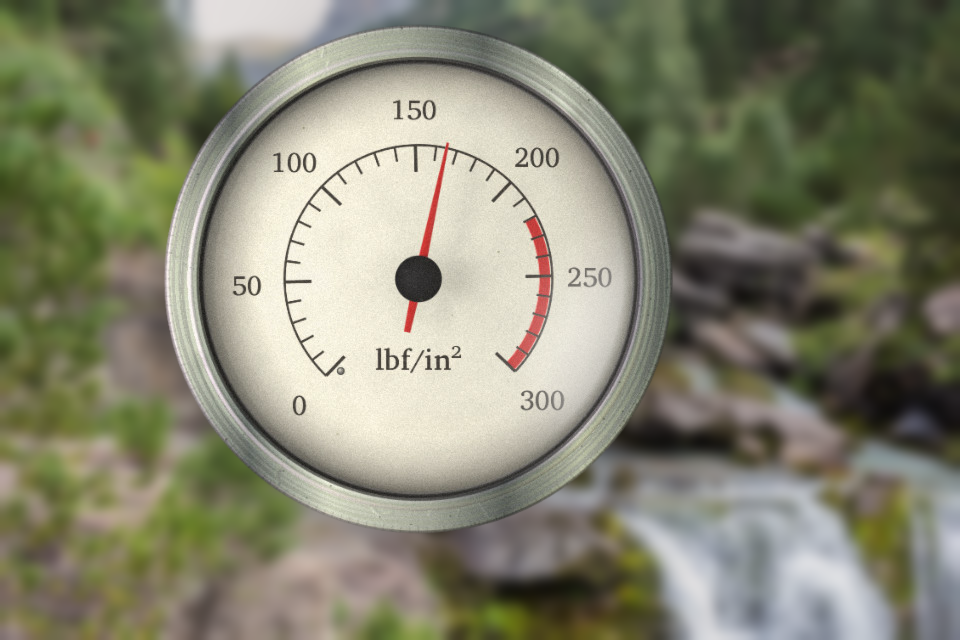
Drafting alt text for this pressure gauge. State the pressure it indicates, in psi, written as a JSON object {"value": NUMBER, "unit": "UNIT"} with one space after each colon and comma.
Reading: {"value": 165, "unit": "psi"}
